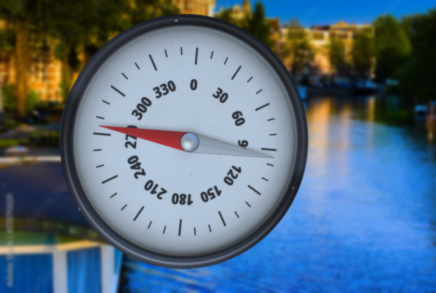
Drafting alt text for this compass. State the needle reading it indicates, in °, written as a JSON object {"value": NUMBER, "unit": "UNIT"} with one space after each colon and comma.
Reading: {"value": 275, "unit": "°"}
